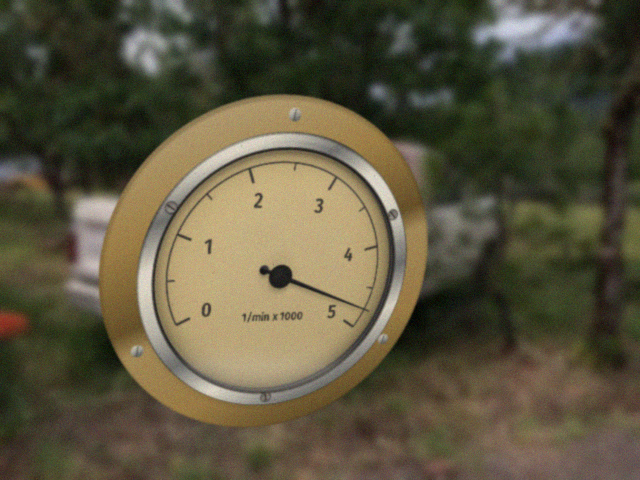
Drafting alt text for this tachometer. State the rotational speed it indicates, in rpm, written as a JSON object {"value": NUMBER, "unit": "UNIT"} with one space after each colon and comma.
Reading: {"value": 4750, "unit": "rpm"}
